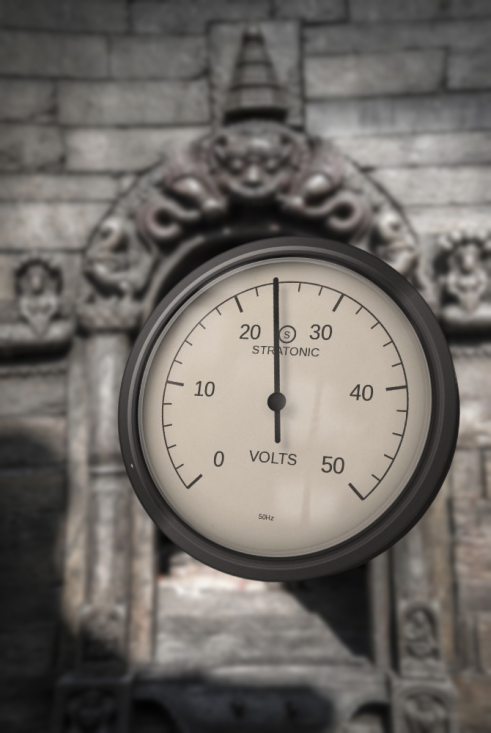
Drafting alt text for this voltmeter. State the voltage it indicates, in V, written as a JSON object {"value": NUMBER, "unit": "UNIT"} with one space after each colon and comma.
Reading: {"value": 24, "unit": "V"}
